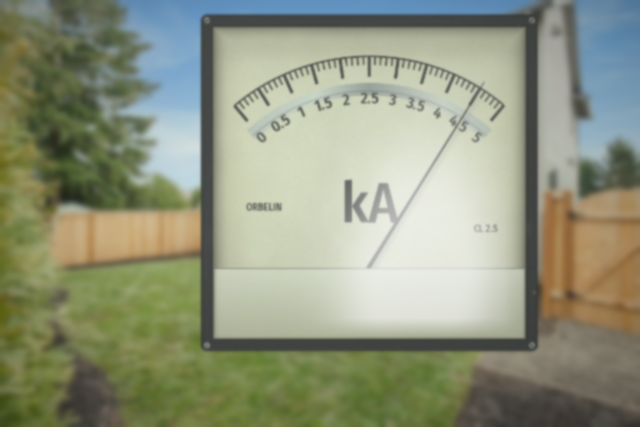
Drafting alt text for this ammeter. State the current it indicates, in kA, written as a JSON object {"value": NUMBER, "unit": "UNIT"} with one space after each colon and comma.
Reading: {"value": 4.5, "unit": "kA"}
